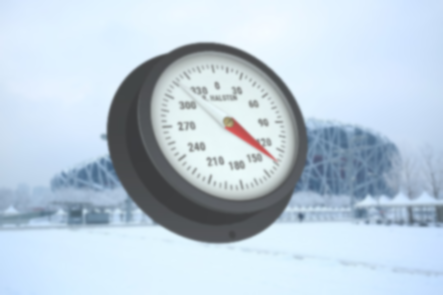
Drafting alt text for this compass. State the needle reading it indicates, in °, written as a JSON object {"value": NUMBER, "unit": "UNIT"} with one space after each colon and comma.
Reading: {"value": 135, "unit": "°"}
